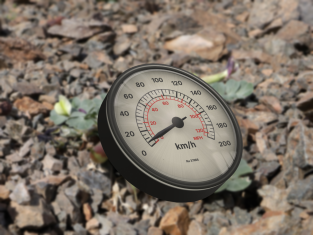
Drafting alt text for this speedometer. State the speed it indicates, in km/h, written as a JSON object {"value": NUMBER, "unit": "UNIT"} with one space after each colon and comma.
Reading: {"value": 5, "unit": "km/h"}
